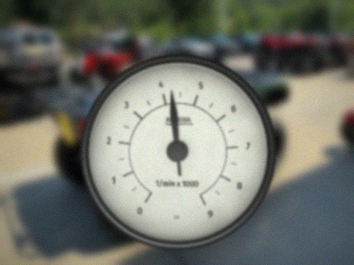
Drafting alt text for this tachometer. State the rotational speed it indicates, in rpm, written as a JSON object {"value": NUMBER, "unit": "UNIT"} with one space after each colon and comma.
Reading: {"value": 4250, "unit": "rpm"}
